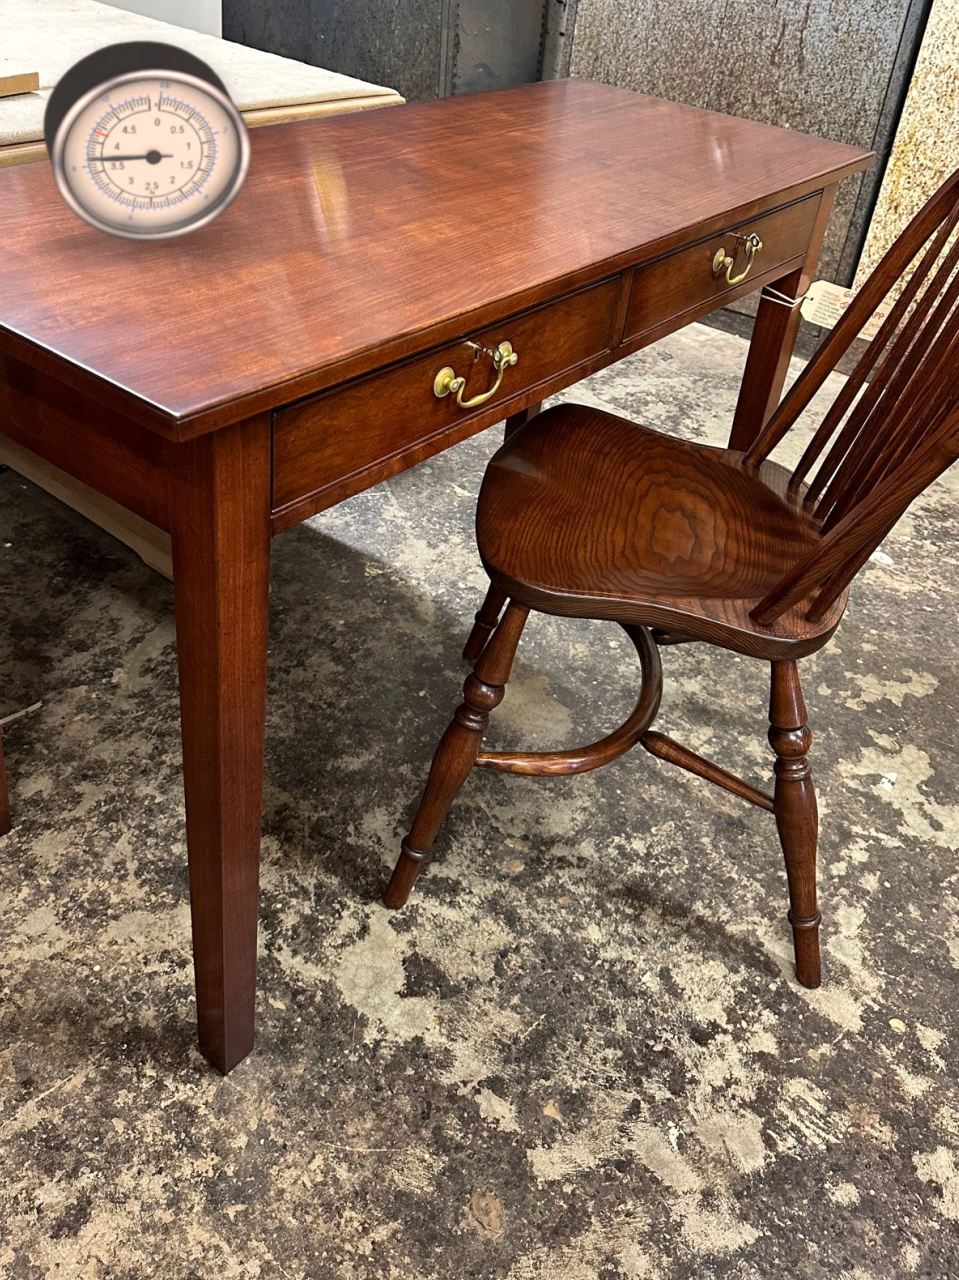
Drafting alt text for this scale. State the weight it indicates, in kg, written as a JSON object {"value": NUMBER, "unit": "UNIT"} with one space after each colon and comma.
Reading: {"value": 3.75, "unit": "kg"}
